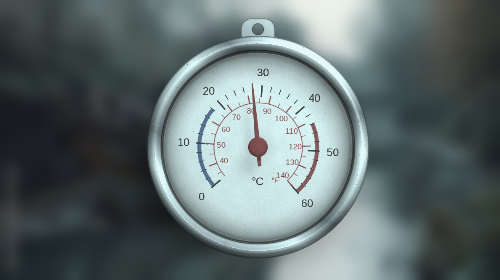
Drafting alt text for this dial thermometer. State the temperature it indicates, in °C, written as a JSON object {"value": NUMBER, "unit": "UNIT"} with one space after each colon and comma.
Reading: {"value": 28, "unit": "°C"}
